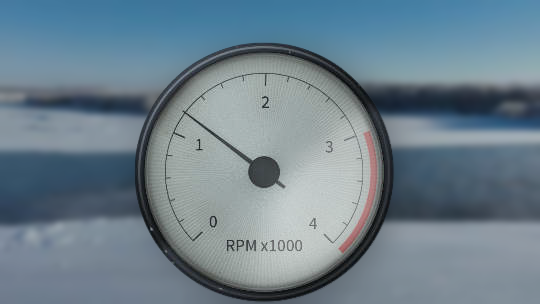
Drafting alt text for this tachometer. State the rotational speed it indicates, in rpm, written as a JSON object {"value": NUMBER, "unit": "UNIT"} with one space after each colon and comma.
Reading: {"value": 1200, "unit": "rpm"}
